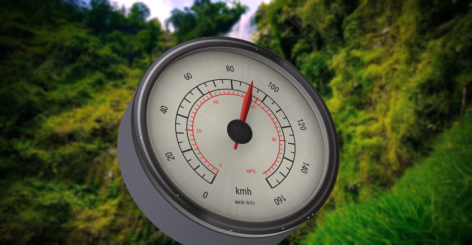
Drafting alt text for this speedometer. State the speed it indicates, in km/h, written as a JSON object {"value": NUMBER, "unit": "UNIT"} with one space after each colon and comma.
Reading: {"value": 90, "unit": "km/h"}
